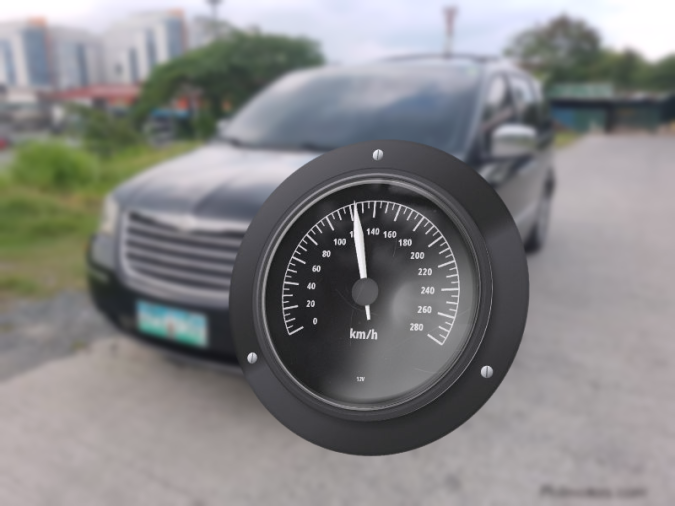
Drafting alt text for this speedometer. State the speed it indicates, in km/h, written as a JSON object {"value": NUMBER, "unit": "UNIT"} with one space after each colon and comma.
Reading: {"value": 125, "unit": "km/h"}
